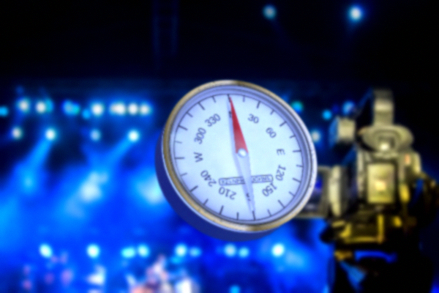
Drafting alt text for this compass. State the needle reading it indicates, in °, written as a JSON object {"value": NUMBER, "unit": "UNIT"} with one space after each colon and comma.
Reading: {"value": 0, "unit": "°"}
